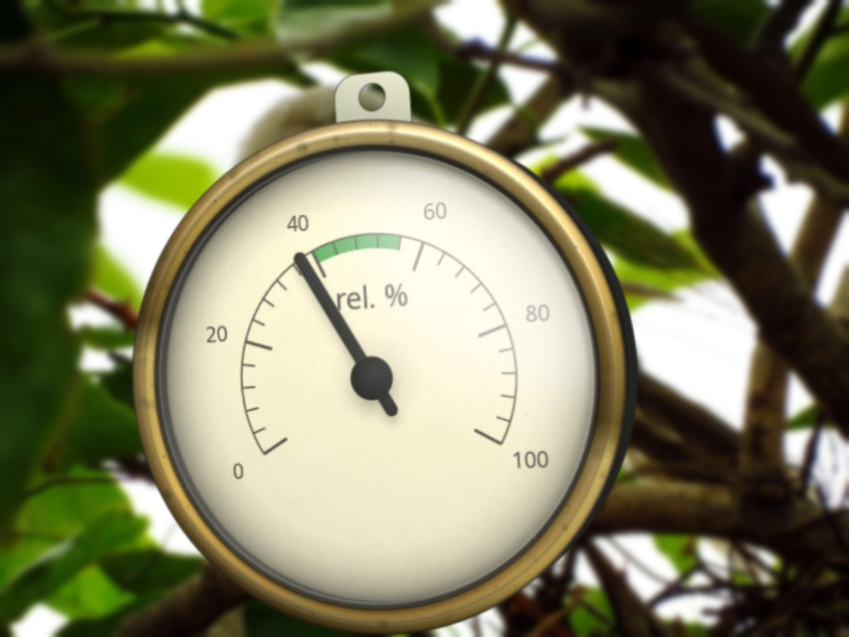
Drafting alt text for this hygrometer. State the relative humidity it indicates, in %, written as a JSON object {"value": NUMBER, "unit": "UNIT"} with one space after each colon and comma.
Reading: {"value": 38, "unit": "%"}
